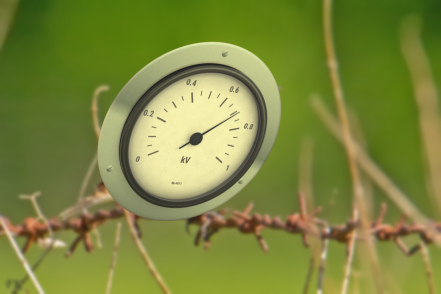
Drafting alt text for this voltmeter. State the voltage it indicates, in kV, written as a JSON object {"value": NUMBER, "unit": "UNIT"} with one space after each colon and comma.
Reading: {"value": 0.7, "unit": "kV"}
